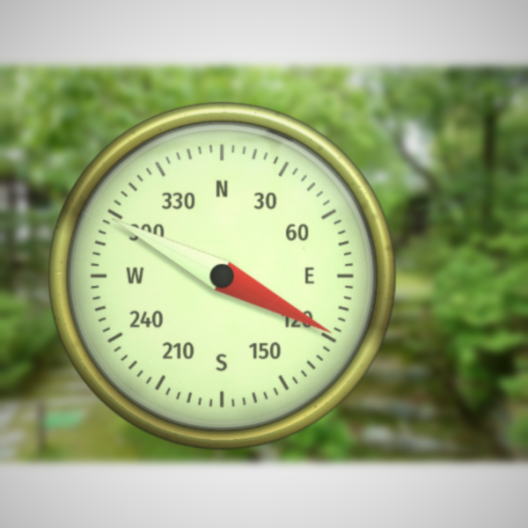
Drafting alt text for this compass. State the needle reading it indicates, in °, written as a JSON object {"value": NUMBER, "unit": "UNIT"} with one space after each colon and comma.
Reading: {"value": 117.5, "unit": "°"}
